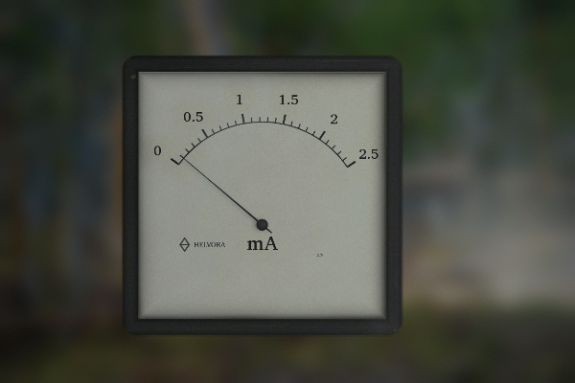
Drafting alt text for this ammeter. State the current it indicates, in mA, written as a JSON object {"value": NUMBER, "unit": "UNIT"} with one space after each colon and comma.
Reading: {"value": 0.1, "unit": "mA"}
